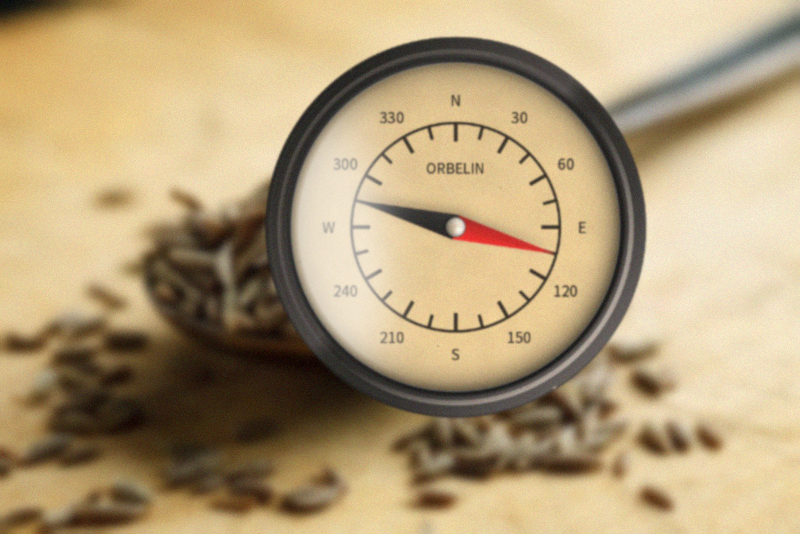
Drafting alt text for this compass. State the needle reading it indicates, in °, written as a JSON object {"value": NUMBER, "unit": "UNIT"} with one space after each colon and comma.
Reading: {"value": 105, "unit": "°"}
